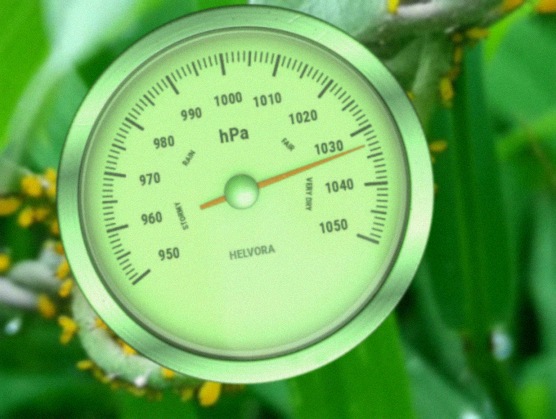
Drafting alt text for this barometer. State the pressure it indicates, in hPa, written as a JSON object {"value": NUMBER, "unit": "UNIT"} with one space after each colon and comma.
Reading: {"value": 1033, "unit": "hPa"}
